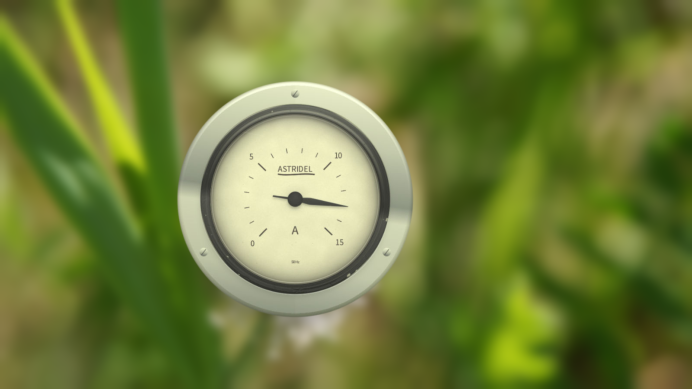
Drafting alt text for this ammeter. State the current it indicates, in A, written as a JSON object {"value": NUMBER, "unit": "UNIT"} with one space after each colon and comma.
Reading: {"value": 13, "unit": "A"}
